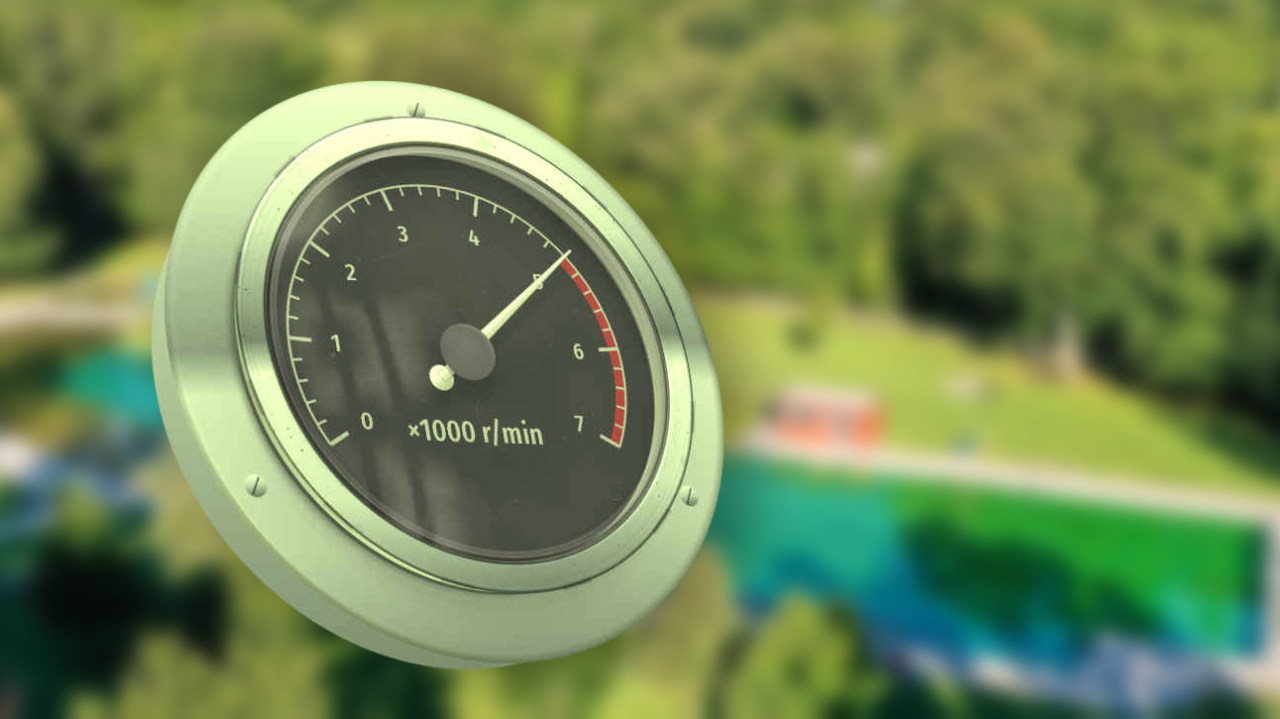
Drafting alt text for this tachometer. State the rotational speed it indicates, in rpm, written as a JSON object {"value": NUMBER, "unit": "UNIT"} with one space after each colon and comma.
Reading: {"value": 5000, "unit": "rpm"}
